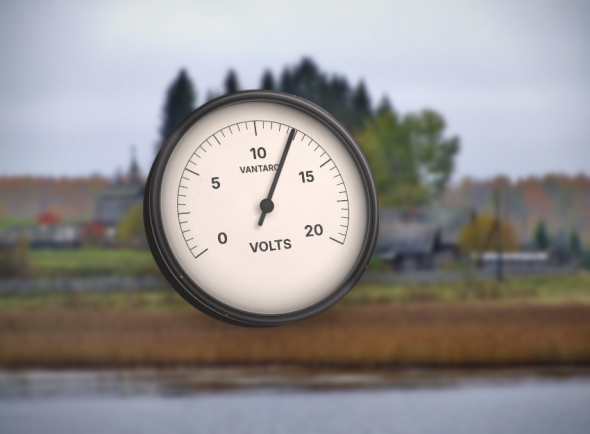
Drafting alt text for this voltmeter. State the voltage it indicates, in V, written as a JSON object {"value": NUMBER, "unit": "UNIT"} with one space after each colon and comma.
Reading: {"value": 12.25, "unit": "V"}
